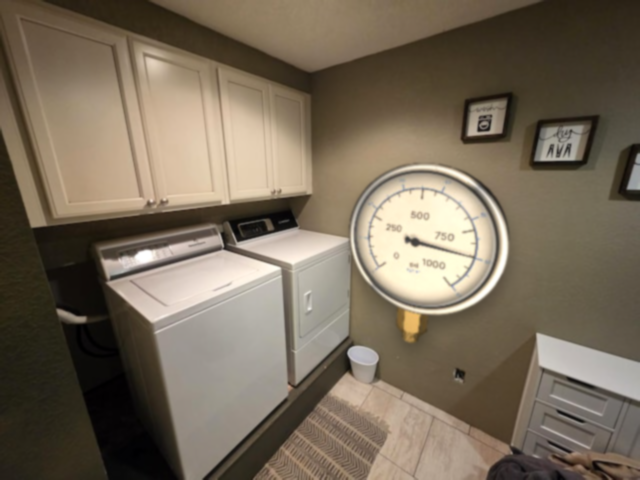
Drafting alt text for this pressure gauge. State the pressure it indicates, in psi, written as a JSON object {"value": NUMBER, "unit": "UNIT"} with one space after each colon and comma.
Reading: {"value": 850, "unit": "psi"}
